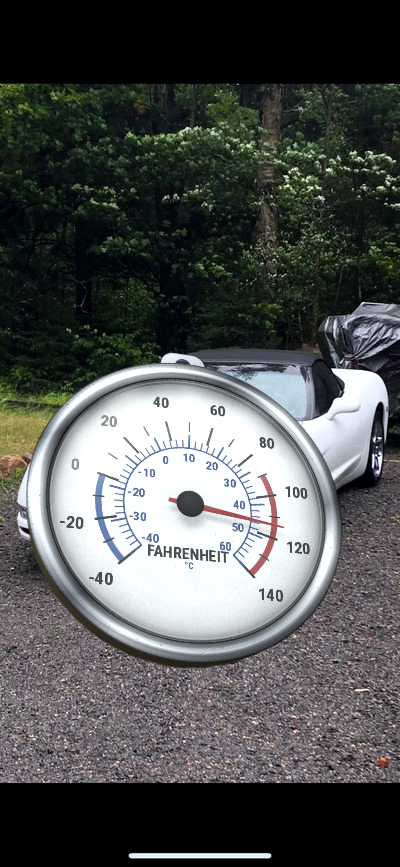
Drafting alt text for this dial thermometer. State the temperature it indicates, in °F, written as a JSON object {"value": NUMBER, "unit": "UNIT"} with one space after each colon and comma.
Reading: {"value": 115, "unit": "°F"}
